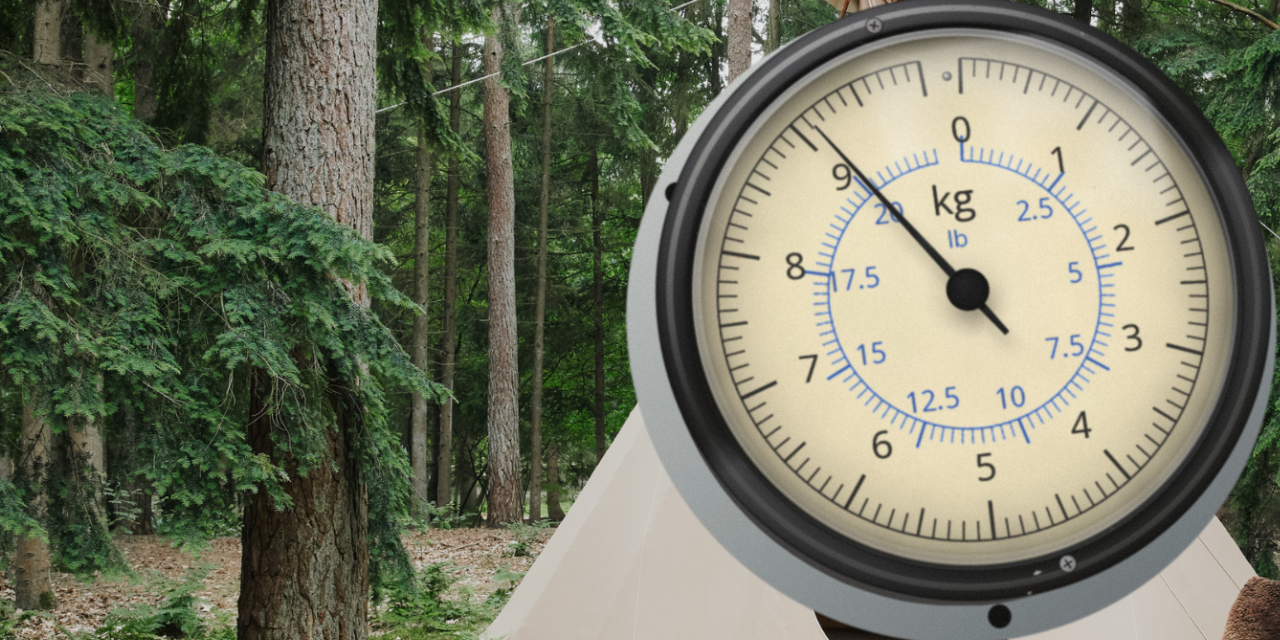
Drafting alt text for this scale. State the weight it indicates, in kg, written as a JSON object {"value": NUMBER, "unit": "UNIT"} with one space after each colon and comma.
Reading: {"value": 9.1, "unit": "kg"}
